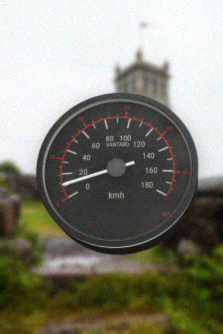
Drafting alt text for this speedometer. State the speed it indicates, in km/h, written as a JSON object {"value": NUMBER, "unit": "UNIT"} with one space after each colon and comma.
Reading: {"value": 10, "unit": "km/h"}
